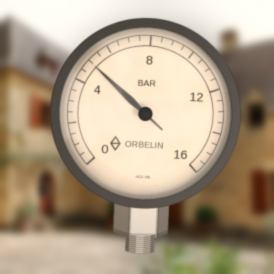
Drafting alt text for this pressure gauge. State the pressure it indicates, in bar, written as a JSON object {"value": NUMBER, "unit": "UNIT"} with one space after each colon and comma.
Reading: {"value": 5, "unit": "bar"}
